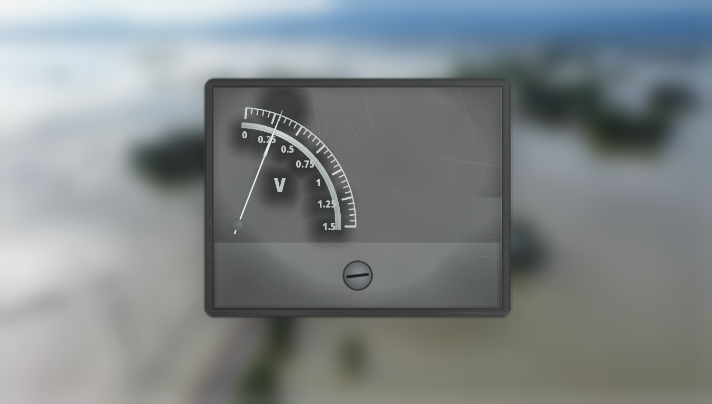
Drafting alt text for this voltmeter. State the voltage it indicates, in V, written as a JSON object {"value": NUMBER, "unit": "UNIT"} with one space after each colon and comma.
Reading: {"value": 0.3, "unit": "V"}
